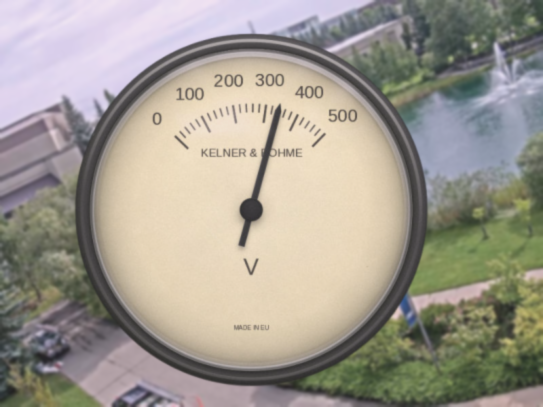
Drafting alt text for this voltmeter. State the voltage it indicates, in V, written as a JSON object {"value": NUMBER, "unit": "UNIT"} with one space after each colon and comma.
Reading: {"value": 340, "unit": "V"}
